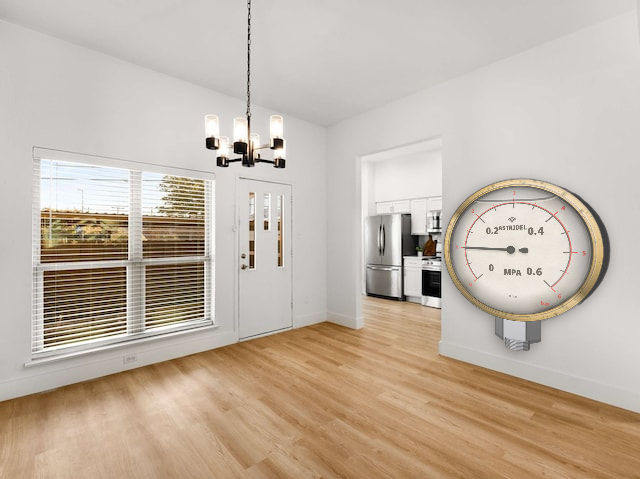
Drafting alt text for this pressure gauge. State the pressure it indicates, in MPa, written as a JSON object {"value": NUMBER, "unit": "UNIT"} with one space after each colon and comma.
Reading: {"value": 0.1, "unit": "MPa"}
